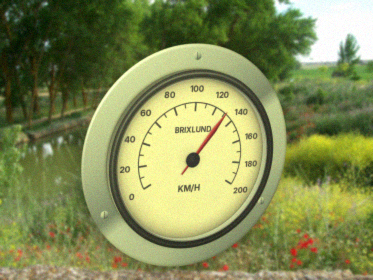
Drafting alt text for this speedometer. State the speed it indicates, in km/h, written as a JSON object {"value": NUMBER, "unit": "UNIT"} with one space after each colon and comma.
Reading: {"value": 130, "unit": "km/h"}
